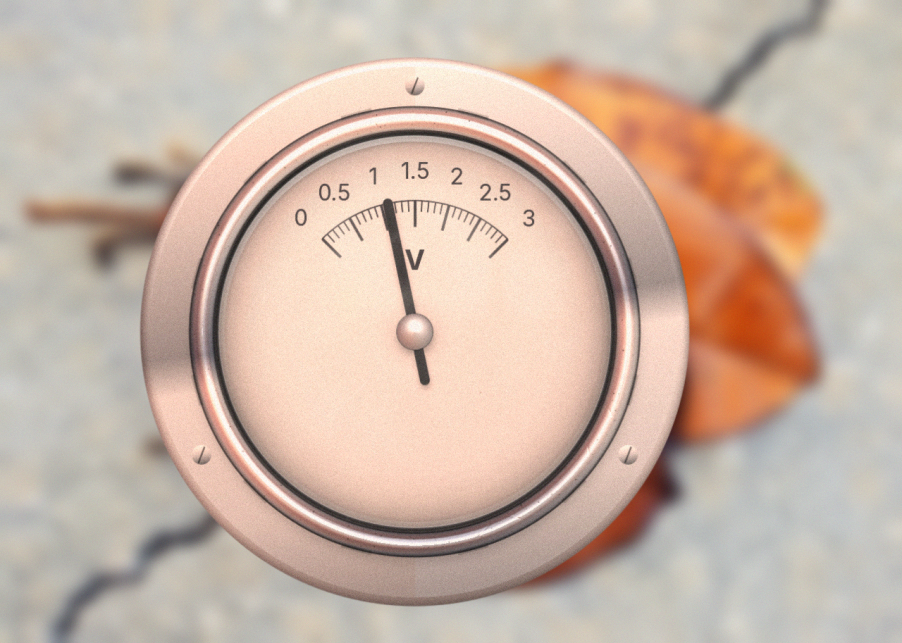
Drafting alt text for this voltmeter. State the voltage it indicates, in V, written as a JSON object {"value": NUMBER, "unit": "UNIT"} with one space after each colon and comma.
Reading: {"value": 1.1, "unit": "V"}
